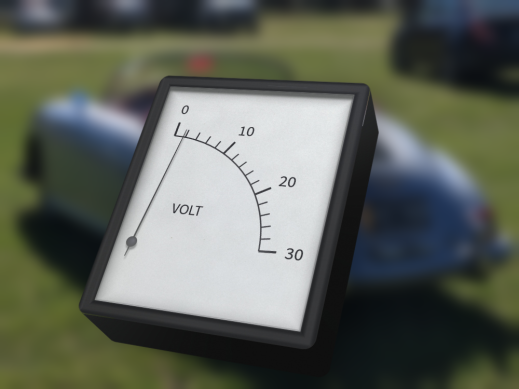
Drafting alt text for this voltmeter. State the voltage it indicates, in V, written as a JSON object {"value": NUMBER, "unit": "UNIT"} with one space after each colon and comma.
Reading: {"value": 2, "unit": "V"}
